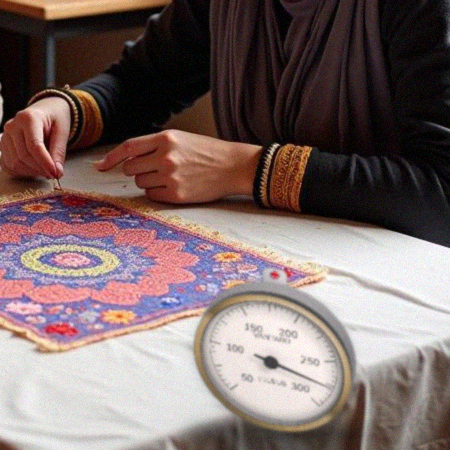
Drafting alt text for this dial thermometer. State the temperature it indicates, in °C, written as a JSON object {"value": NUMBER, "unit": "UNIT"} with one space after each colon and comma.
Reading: {"value": 275, "unit": "°C"}
